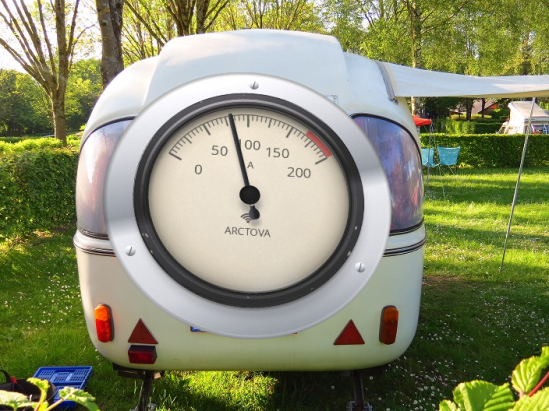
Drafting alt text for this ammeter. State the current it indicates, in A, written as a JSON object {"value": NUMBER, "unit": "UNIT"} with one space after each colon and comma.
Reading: {"value": 80, "unit": "A"}
